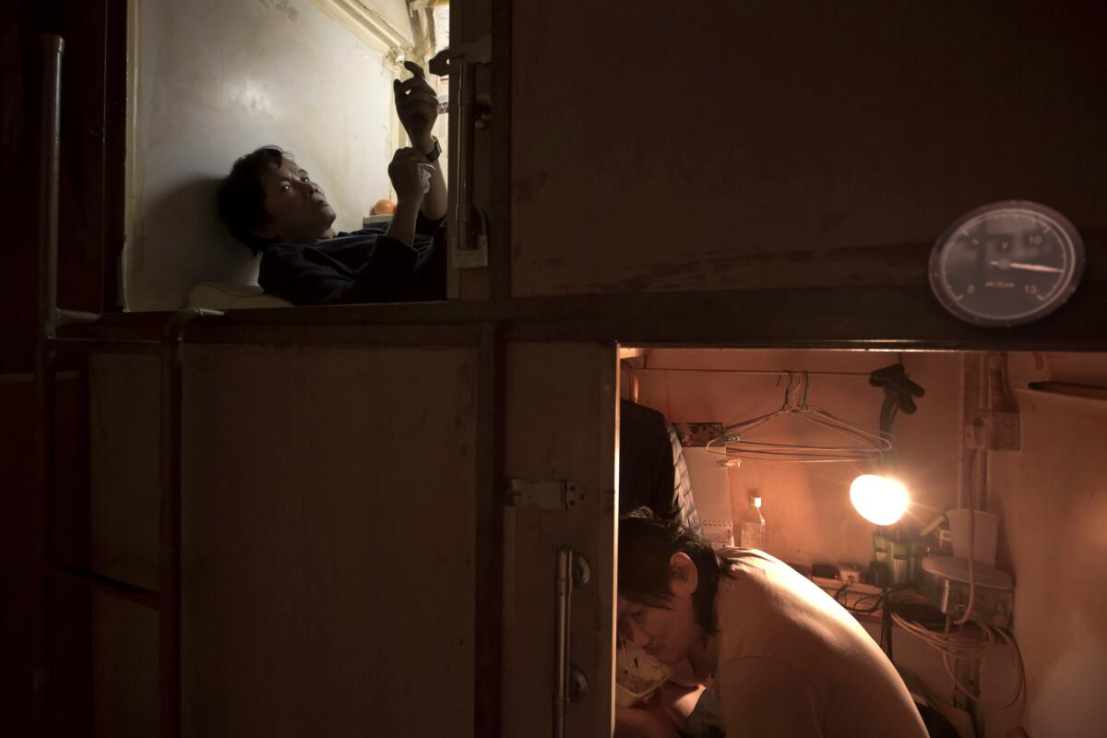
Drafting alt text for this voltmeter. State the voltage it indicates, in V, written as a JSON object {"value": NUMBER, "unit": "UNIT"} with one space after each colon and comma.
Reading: {"value": 13, "unit": "V"}
